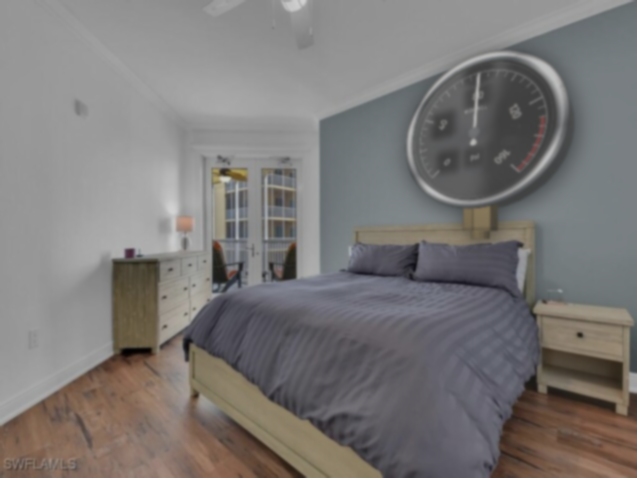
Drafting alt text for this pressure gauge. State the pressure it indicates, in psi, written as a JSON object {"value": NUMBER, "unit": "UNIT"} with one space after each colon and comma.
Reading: {"value": 80, "unit": "psi"}
